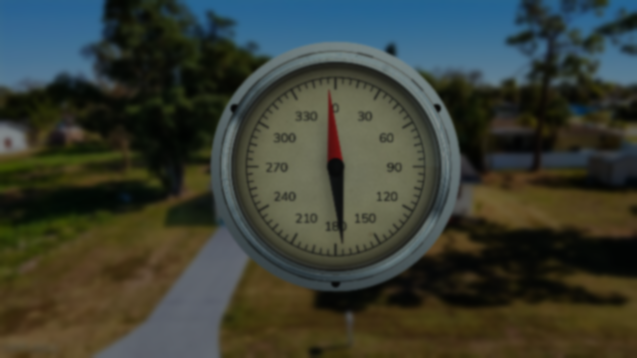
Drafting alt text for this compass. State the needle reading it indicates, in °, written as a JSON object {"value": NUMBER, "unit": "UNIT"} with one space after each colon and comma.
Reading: {"value": 355, "unit": "°"}
